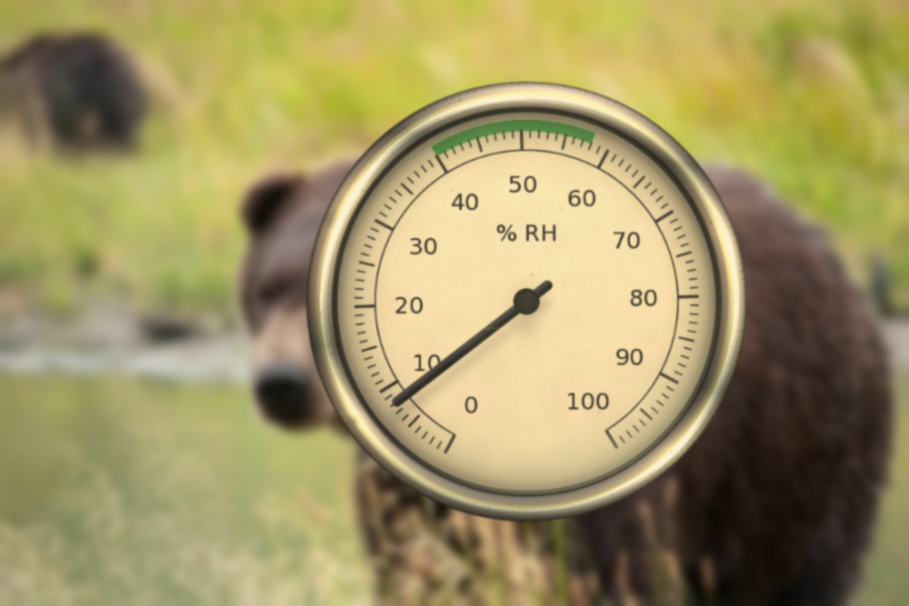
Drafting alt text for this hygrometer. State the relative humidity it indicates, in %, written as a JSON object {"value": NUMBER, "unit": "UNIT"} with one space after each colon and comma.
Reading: {"value": 8, "unit": "%"}
